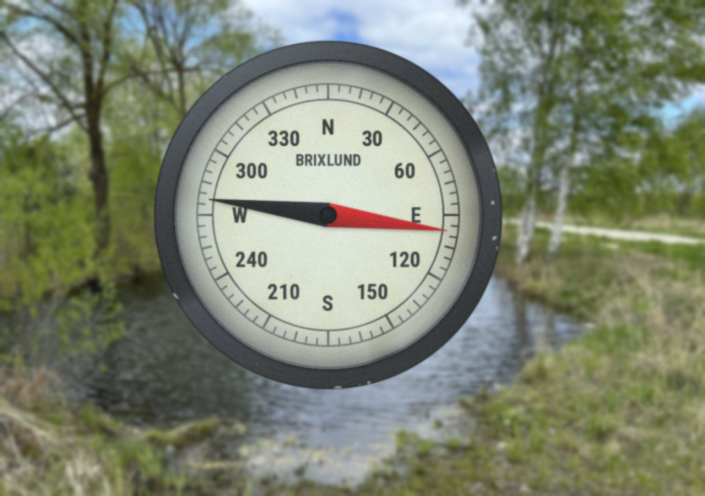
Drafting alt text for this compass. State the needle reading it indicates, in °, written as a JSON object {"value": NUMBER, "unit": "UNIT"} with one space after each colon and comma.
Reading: {"value": 97.5, "unit": "°"}
